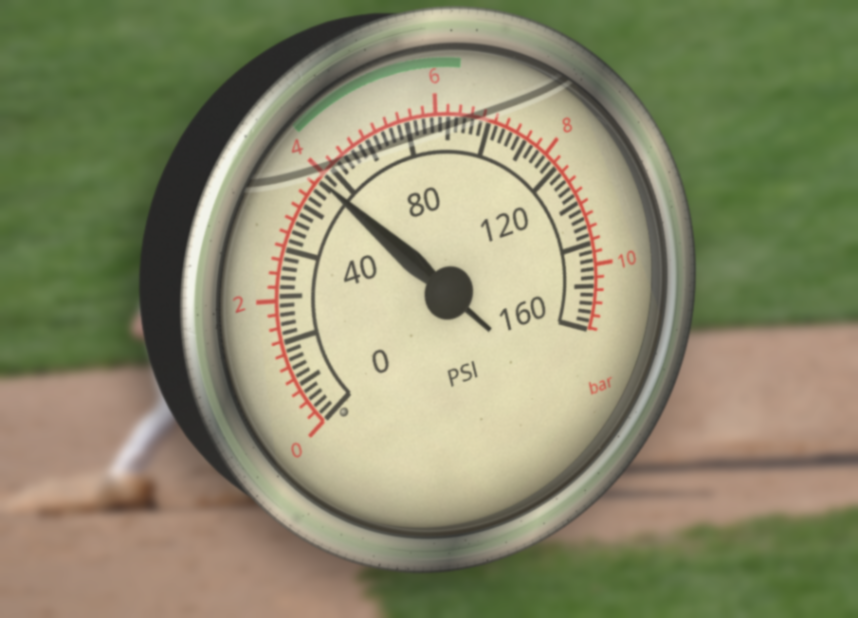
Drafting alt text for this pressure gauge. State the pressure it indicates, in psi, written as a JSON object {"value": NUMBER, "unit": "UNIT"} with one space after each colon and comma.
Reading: {"value": 56, "unit": "psi"}
